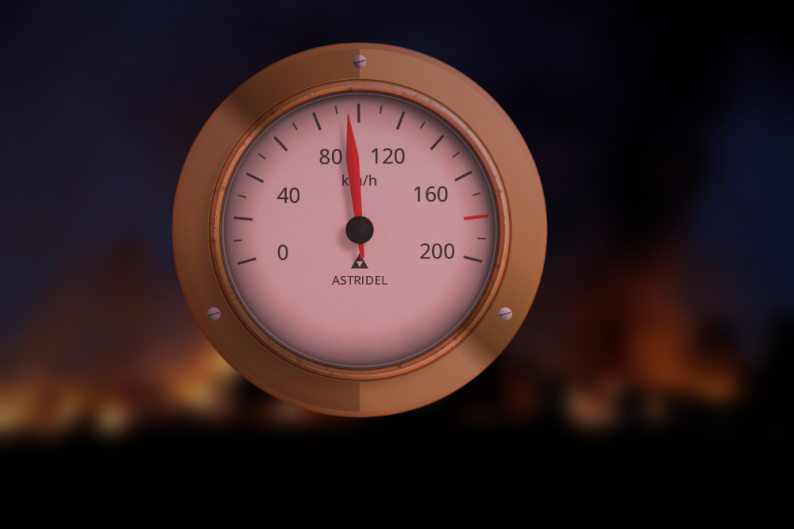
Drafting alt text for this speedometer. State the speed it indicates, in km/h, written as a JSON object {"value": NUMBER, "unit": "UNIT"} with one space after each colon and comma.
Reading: {"value": 95, "unit": "km/h"}
